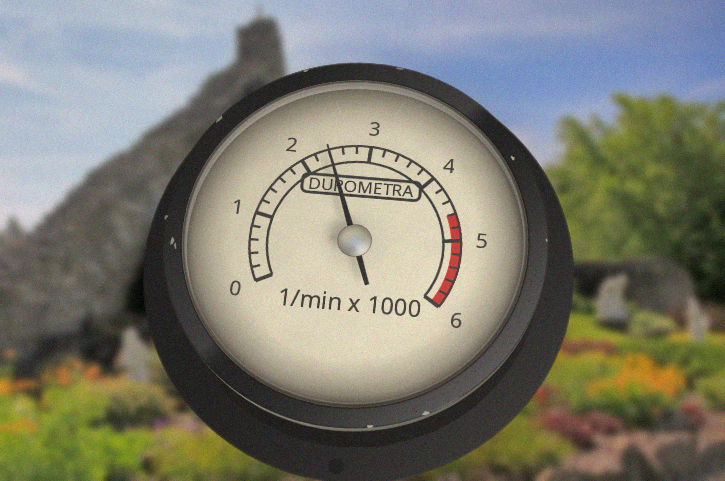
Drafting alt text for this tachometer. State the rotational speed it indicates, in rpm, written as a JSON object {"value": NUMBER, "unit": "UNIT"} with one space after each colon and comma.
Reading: {"value": 2400, "unit": "rpm"}
